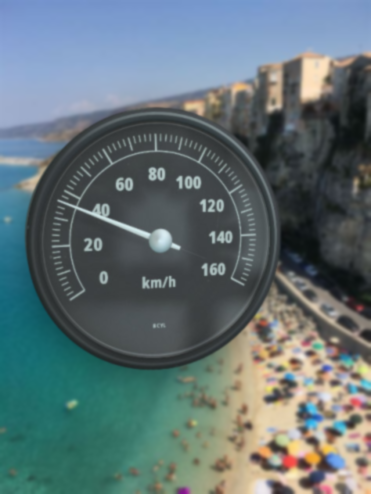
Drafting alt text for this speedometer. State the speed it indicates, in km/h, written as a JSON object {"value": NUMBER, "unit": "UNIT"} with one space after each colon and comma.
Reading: {"value": 36, "unit": "km/h"}
